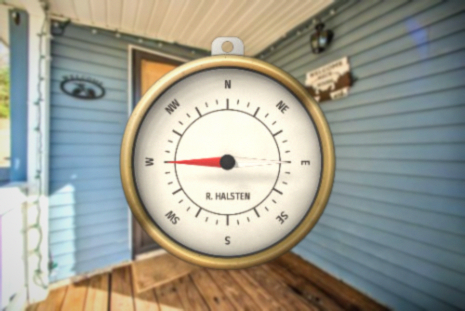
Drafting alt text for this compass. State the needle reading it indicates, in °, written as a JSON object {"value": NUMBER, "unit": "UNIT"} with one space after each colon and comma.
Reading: {"value": 270, "unit": "°"}
